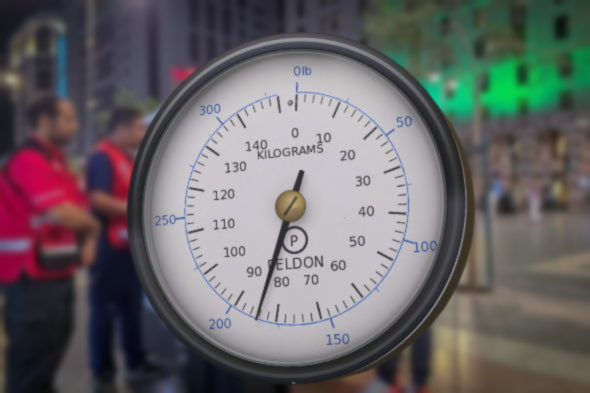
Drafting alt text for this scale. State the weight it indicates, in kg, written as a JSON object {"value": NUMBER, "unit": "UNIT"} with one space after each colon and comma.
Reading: {"value": 84, "unit": "kg"}
